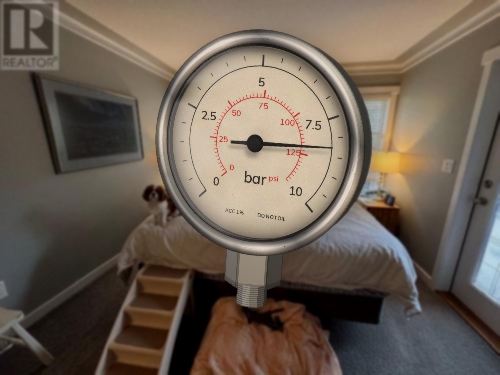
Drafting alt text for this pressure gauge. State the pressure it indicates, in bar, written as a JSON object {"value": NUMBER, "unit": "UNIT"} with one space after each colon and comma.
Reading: {"value": 8.25, "unit": "bar"}
